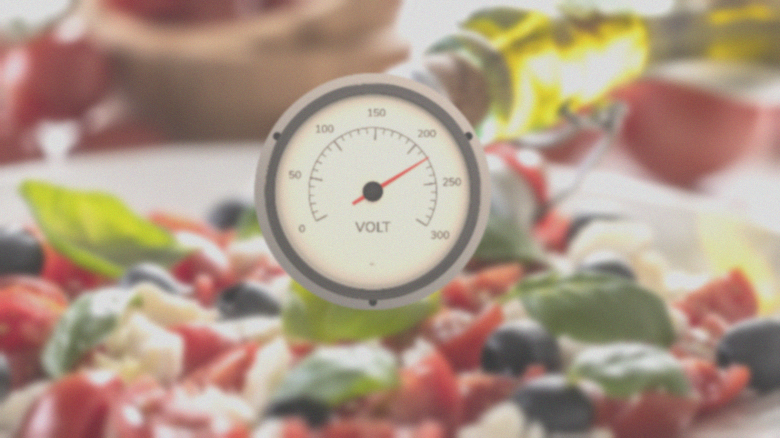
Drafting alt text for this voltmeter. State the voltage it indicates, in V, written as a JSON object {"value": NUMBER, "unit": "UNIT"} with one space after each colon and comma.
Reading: {"value": 220, "unit": "V"}
